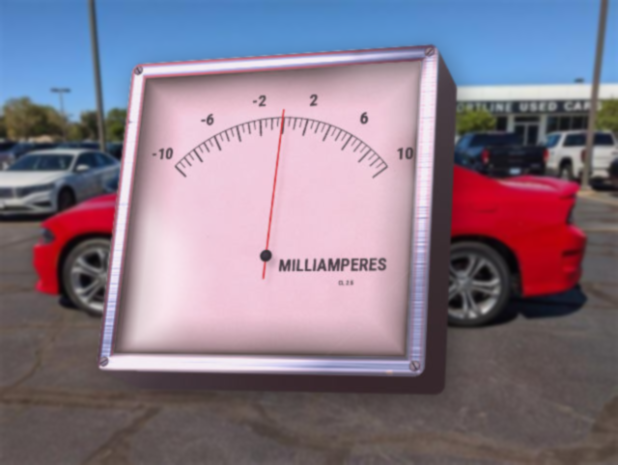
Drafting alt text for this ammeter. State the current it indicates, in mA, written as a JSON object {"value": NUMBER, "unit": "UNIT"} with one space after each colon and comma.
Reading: {"value": 0, "unit": "mA"}
